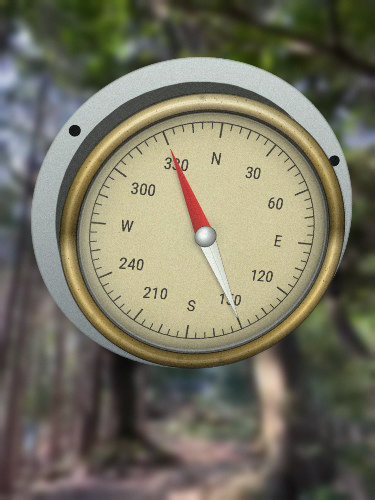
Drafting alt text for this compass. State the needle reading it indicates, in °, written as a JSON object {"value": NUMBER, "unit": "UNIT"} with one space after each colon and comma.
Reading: {"value": 330, "unit": "°"}
